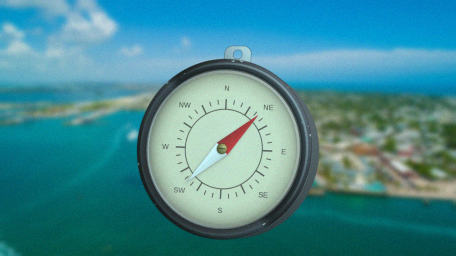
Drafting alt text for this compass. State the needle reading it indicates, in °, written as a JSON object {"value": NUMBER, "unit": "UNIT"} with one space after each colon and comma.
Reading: {"value": 45, "unit": "°"}
